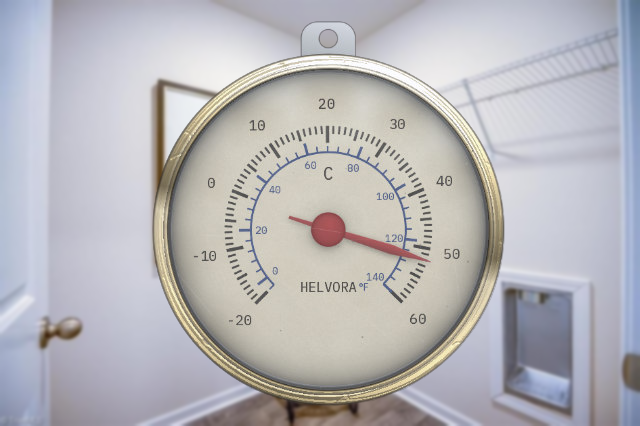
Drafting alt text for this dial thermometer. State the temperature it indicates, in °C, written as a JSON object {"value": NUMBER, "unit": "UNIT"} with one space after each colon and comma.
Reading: {"value": 52, "unit": "°C"}
